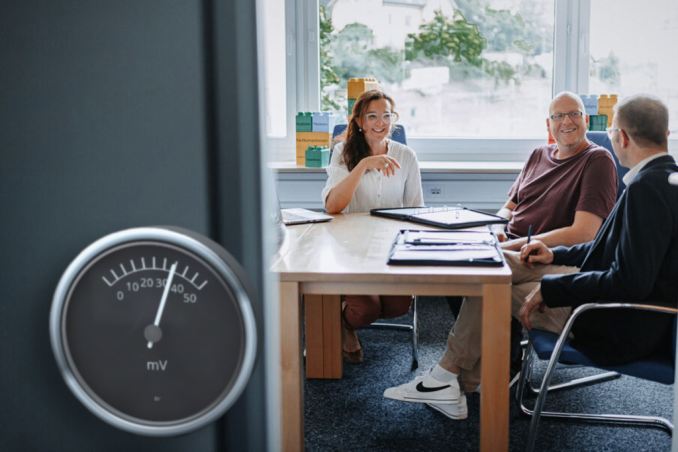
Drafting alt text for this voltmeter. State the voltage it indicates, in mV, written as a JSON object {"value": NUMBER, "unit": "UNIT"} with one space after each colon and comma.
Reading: {"value": 35, "unit": "mV"}
